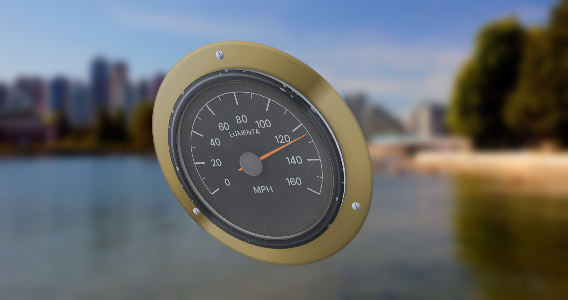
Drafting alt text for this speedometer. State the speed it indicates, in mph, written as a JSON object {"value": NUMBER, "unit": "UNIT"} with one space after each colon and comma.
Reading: {"value": 125, "unit": "mph"}
